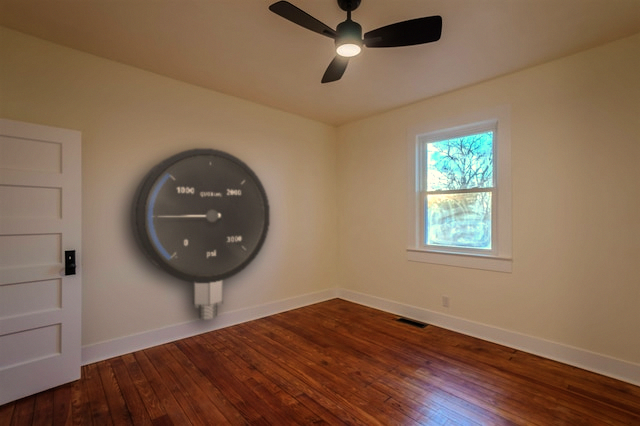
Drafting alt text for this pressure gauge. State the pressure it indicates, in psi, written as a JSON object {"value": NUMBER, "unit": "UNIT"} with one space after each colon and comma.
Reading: {"value": 500, "unit": "psi"}
